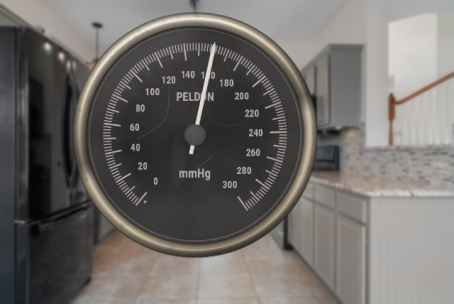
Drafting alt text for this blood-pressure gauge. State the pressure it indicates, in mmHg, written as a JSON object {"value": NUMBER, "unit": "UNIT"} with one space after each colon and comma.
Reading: {"value": 160, "unit": "mmHg"}
